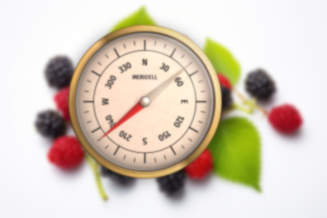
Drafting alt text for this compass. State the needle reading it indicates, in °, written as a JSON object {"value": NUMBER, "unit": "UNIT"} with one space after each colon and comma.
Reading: {"value": 230, "unit": "°"}
